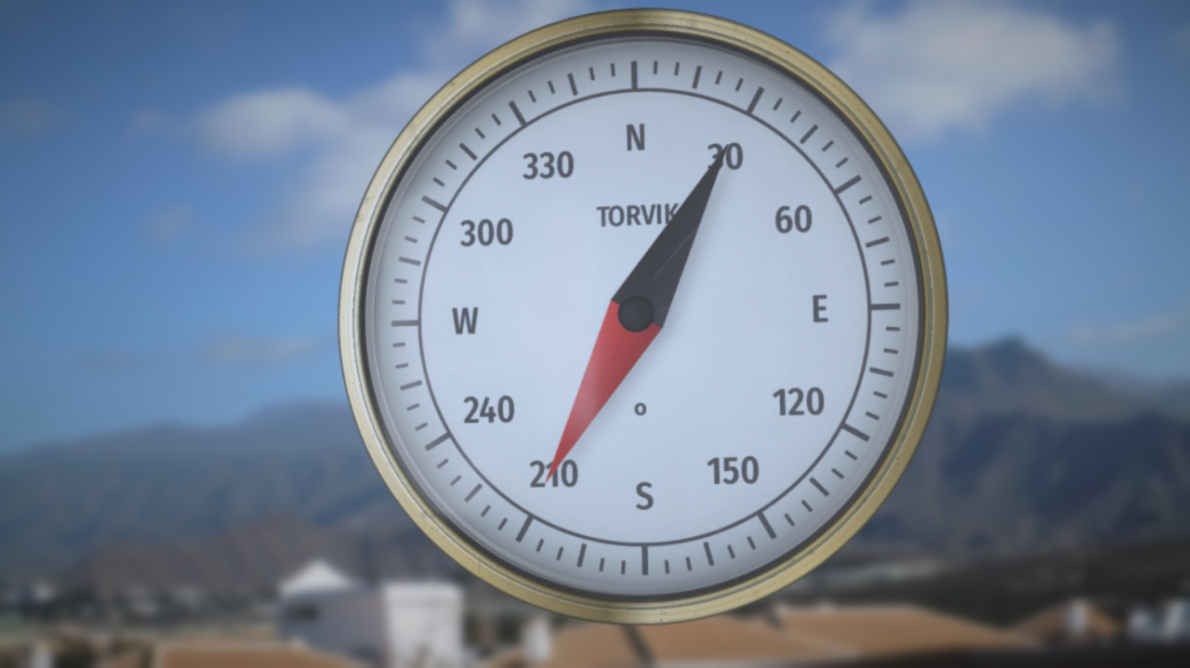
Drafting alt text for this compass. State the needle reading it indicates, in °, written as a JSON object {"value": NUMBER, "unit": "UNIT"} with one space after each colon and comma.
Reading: {"value": 210, "unit": "°"}
